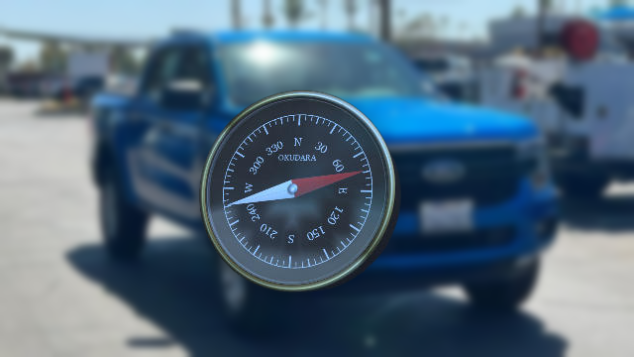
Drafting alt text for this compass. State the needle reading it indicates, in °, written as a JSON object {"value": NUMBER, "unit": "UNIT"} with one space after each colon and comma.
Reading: {"value": 75, "unit": "°"}
